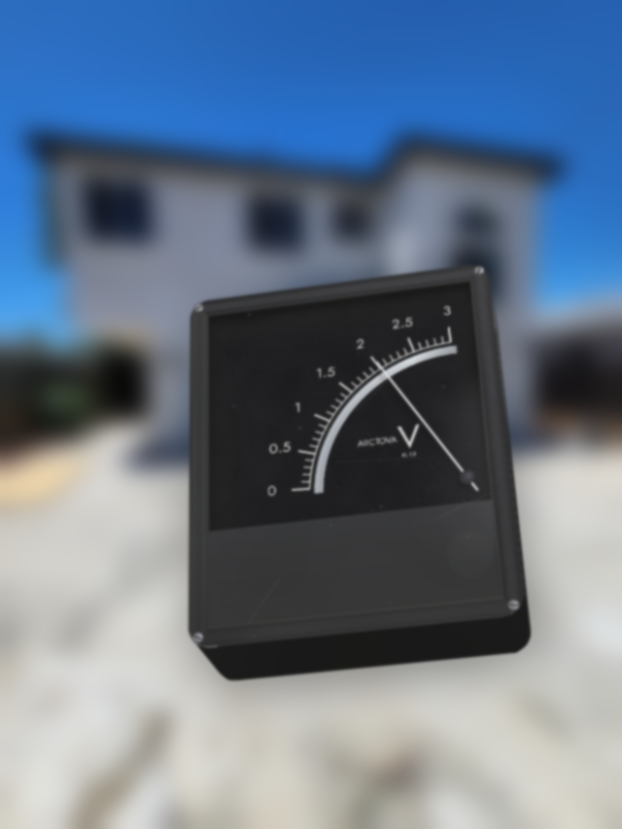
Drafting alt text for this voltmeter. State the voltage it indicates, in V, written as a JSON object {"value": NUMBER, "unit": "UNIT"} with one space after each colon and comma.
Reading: {"value": 2, "unit": "V"}
